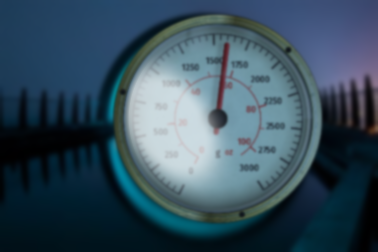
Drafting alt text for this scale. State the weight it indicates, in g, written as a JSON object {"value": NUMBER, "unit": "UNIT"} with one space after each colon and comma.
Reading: {"value": 1600, "unit": "g"}
